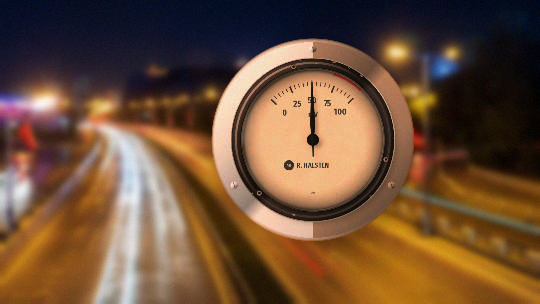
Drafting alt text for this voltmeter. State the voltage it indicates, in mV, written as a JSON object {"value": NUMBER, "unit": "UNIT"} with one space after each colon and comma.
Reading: {"value": 50, "unit": "mV"}
